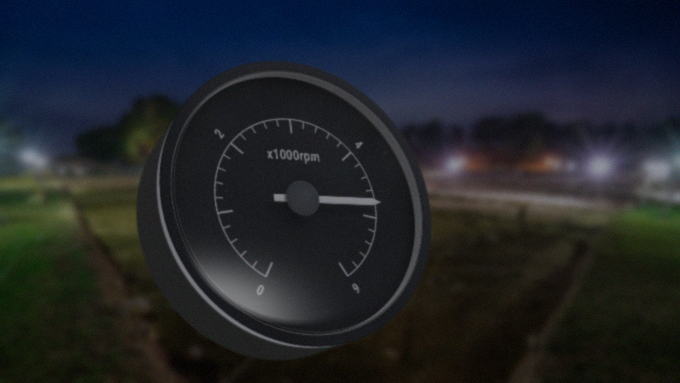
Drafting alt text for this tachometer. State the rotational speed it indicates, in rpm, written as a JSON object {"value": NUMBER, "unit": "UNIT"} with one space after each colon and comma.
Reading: {"value": 4800, "unit": "rpm"}
